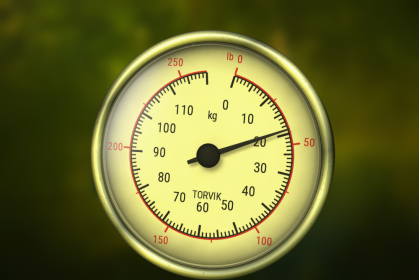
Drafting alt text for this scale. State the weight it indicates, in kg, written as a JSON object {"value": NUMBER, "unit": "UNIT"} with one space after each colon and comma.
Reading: {"value": 19, "unit": "kg"}
